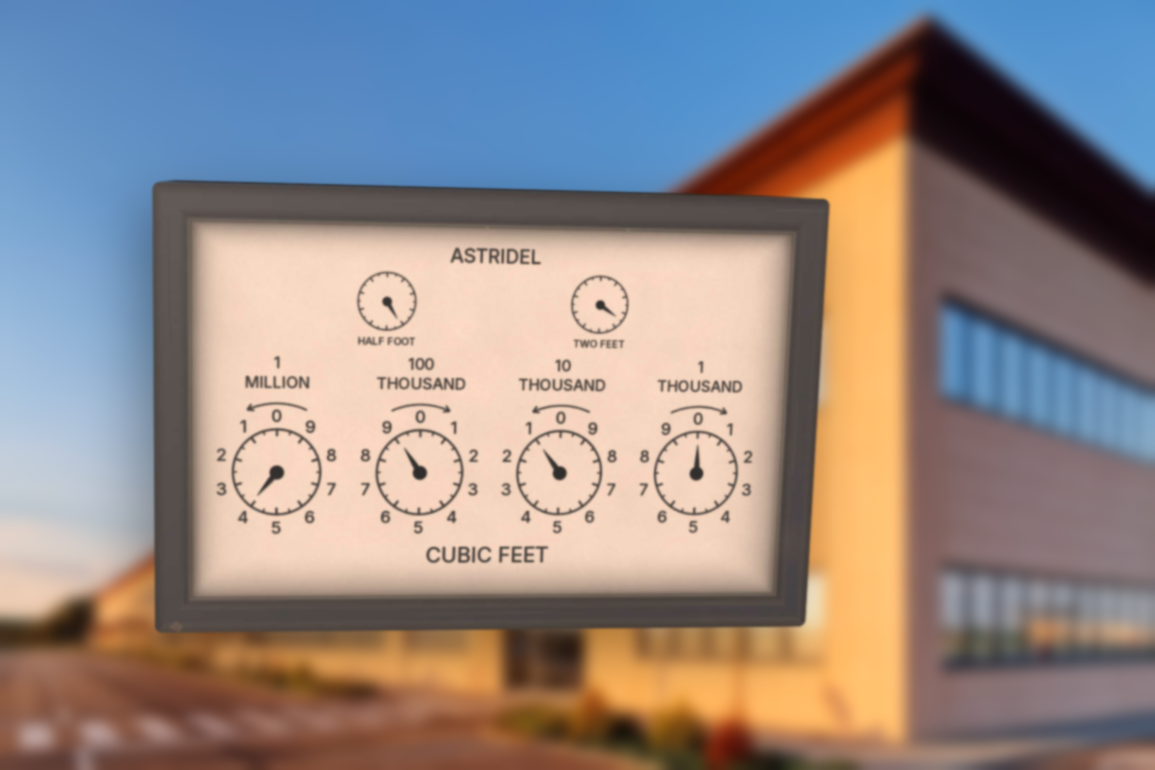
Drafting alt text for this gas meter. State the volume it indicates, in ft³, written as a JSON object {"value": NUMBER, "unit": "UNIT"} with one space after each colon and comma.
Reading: {"value": 391000, "unit": "ft³"}
